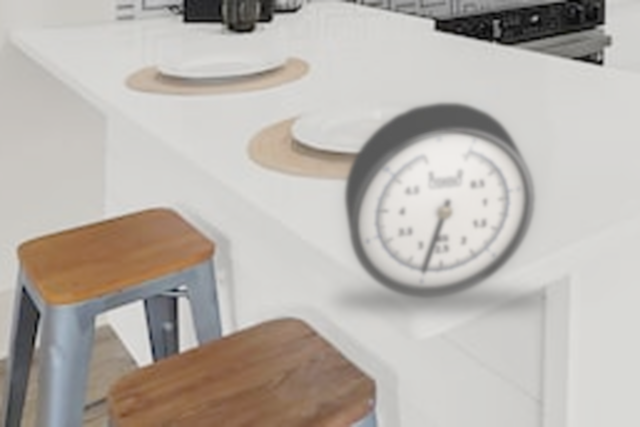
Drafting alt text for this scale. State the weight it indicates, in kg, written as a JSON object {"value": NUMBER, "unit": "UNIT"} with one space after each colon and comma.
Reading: {"value": 2.75, "unit": "kg"}
